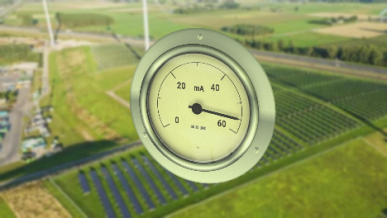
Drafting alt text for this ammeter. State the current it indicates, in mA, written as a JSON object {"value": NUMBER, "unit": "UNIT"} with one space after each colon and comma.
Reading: {"value": 55, "unit": "mA"}
